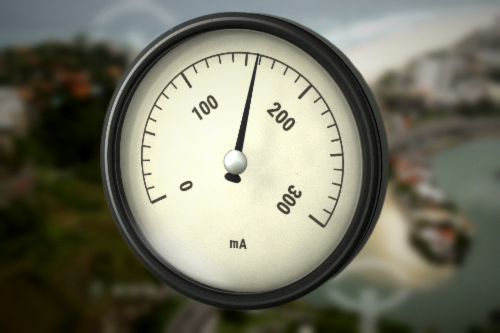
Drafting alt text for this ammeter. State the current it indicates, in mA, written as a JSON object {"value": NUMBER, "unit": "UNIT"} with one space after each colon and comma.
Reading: {"value": 160, "unit": "mA"}
